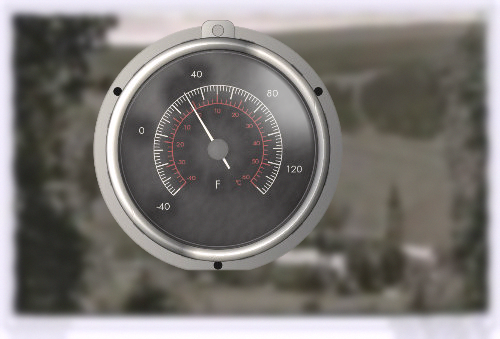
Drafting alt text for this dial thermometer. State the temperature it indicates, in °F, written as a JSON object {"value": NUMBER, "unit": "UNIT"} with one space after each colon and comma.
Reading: {"value": 30, "unit": "°F"}
